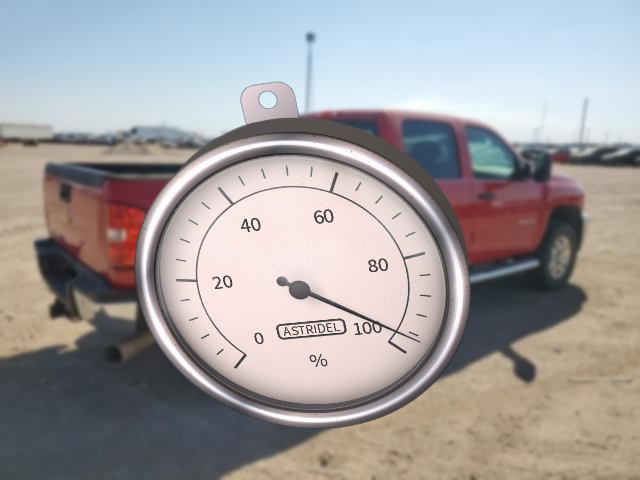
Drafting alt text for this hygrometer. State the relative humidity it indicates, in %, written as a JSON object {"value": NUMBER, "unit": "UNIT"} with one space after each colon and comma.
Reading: {"value": 96, "unit": "%"}
